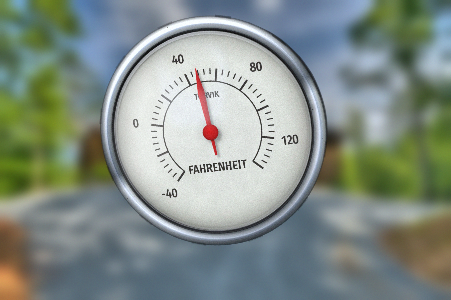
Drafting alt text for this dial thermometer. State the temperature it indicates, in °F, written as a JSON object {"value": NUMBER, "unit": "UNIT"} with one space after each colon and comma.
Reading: {"value": 48, "unit": "°F"}
